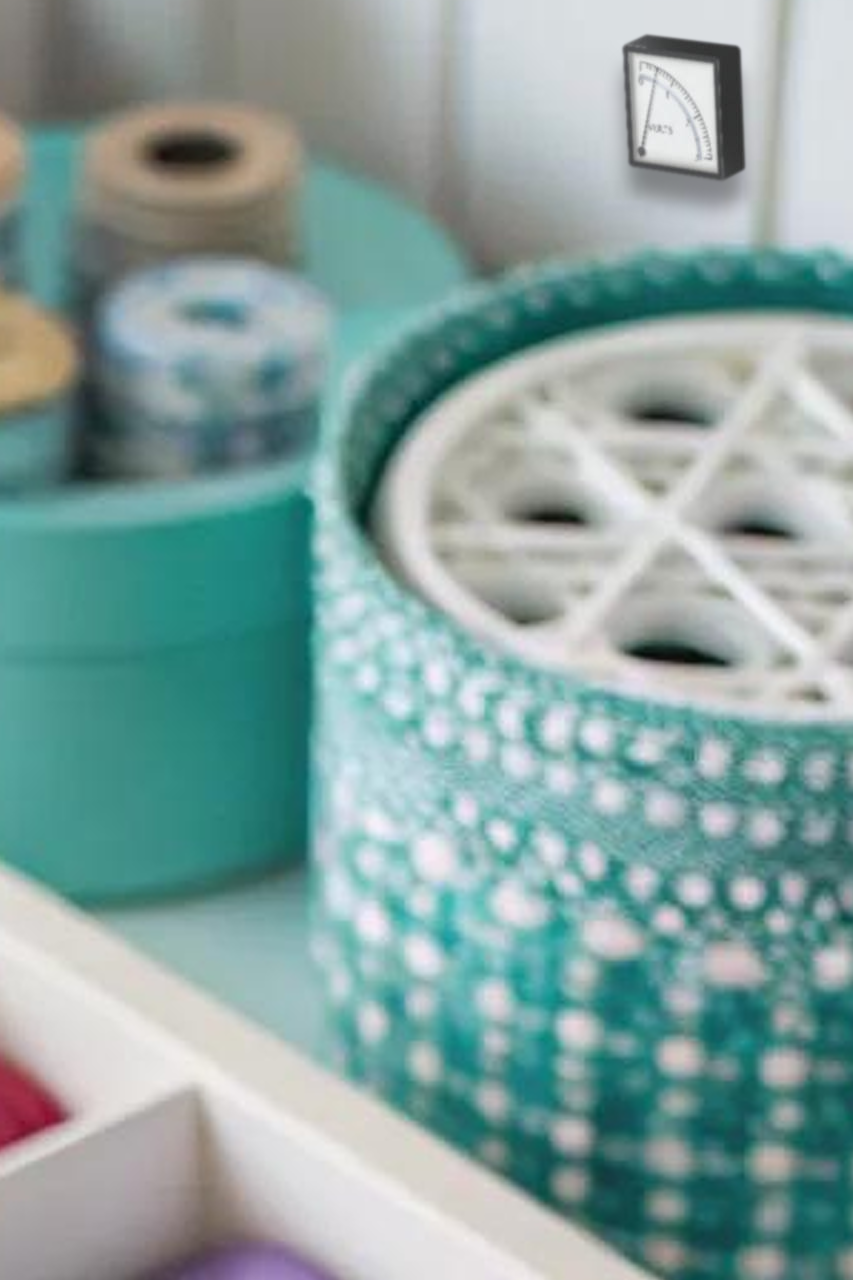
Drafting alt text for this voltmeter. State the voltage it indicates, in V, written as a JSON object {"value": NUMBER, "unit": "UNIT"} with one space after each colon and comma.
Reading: {"value": 0.5, "unit": "V"}
